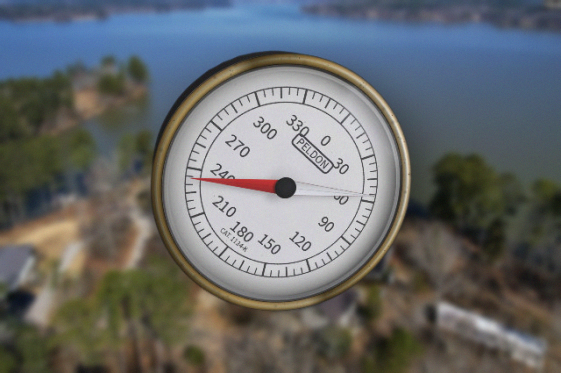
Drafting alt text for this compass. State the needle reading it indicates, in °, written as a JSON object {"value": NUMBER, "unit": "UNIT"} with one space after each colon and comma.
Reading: {"value": 235, "unit": "°"}
